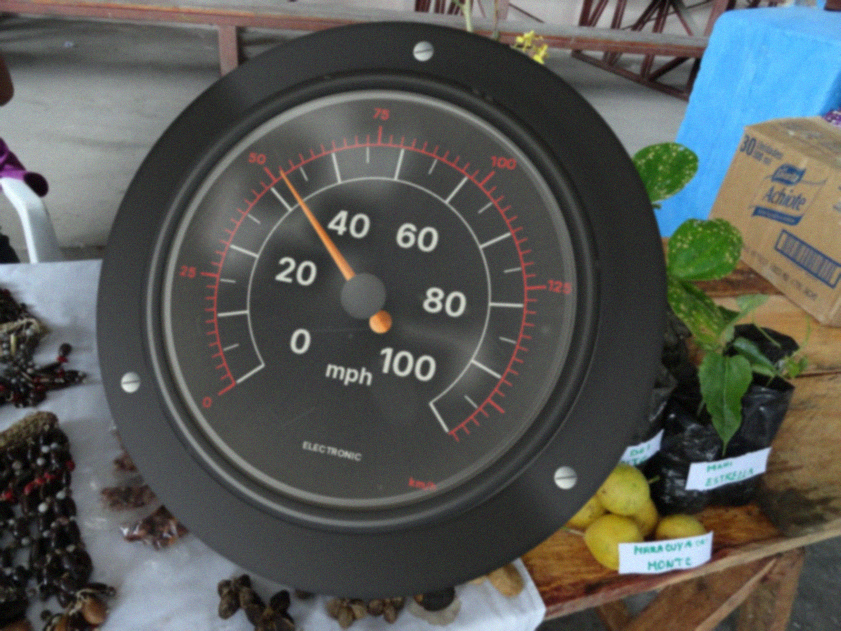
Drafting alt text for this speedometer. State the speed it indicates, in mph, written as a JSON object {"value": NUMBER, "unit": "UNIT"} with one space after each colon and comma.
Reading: {"value": 32.5, "unit": "mph"}
